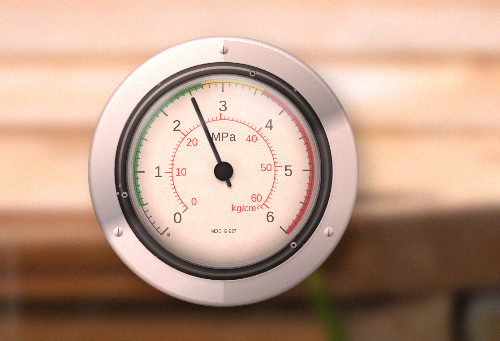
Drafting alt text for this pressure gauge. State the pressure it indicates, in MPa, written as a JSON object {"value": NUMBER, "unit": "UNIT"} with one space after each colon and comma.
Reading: {"value": 2.5, "unit": "MPa"}
